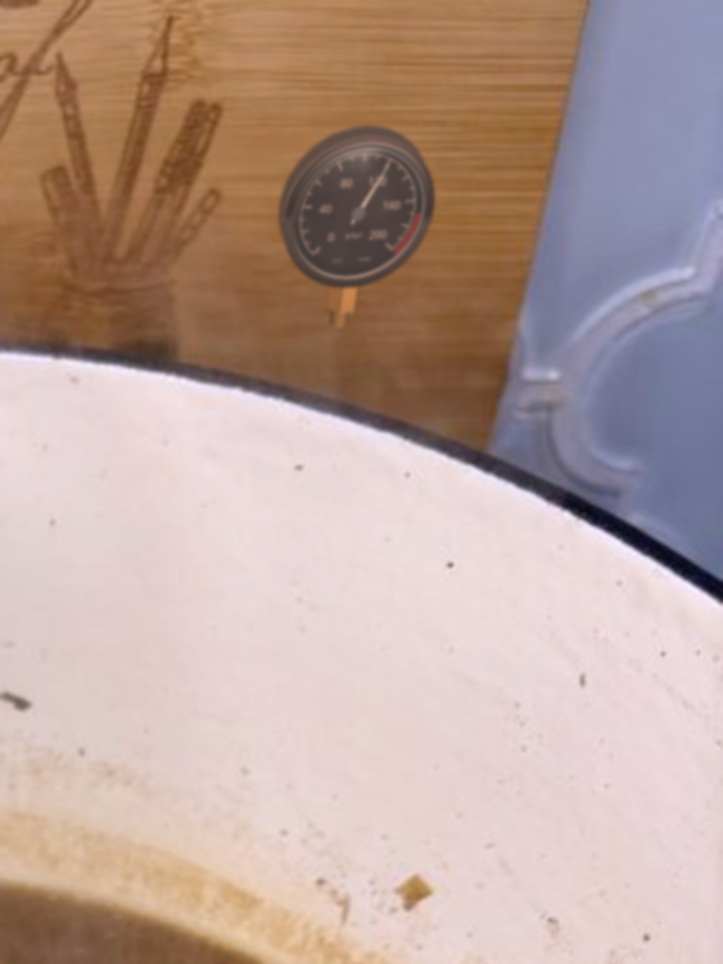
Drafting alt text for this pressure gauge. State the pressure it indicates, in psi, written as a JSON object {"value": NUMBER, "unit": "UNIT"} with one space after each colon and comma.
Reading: {"value": 120, "unit": "psi"}
